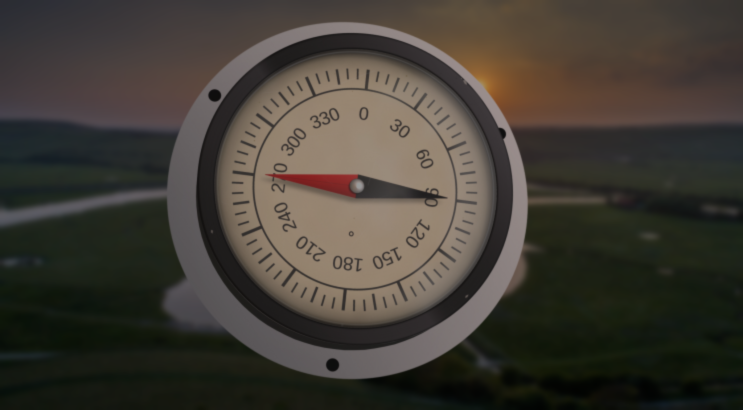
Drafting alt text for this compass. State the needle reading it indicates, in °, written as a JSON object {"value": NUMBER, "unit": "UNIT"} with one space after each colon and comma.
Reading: {"value": 270, "unit": "°"}
